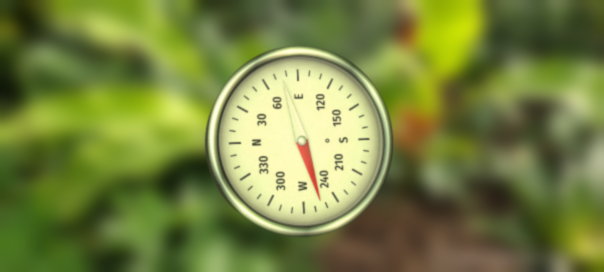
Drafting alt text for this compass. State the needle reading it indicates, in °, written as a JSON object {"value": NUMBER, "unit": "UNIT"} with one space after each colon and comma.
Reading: {"value": 255, "unit": "°"}
